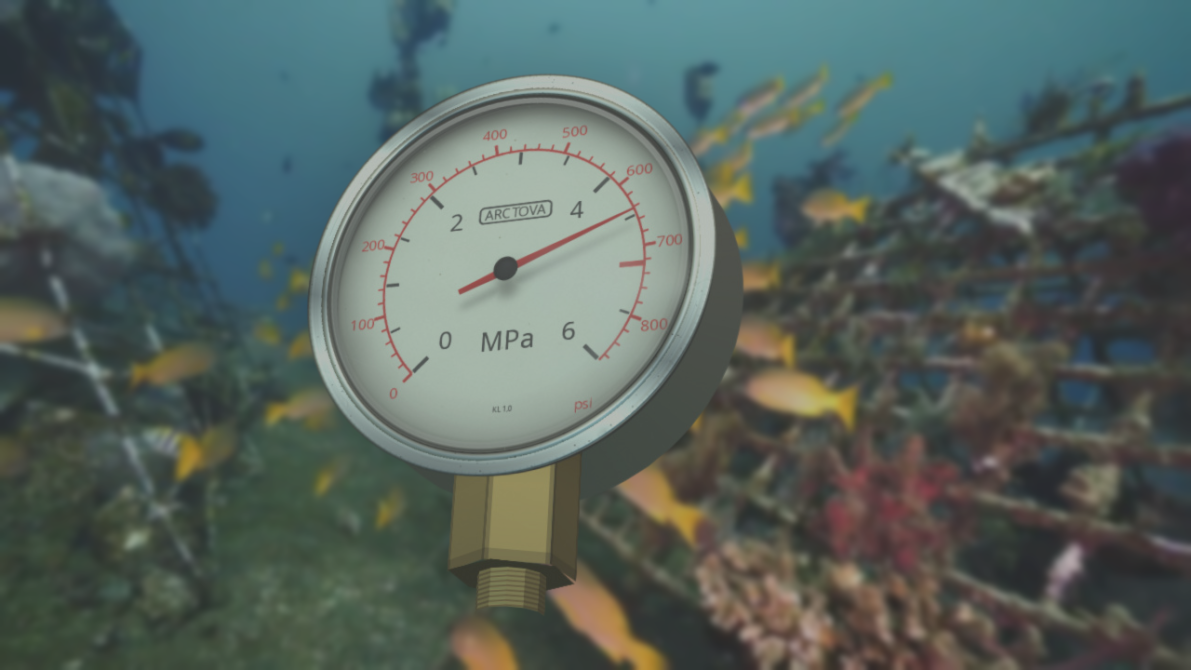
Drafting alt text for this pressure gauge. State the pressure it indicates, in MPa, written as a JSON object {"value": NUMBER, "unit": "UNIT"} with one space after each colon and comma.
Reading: {"value": 4.5, "unit": "MPa"}
